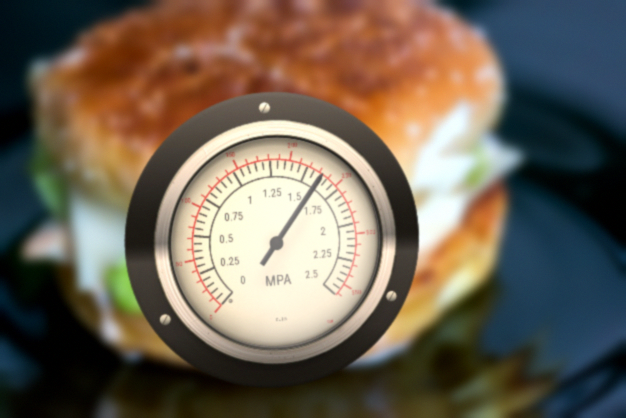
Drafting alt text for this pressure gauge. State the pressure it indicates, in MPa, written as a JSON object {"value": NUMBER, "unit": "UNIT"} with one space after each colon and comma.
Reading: {"value": 1.6, "unit": "MPa"}
